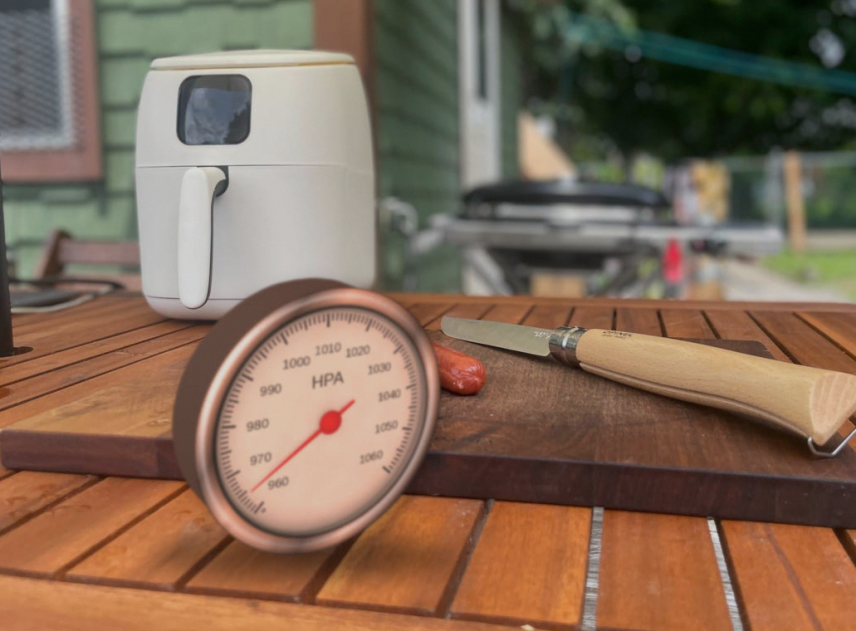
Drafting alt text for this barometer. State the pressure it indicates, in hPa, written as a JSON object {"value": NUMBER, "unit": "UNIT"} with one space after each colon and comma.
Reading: {"value": 965, "unit": "hPa"}
